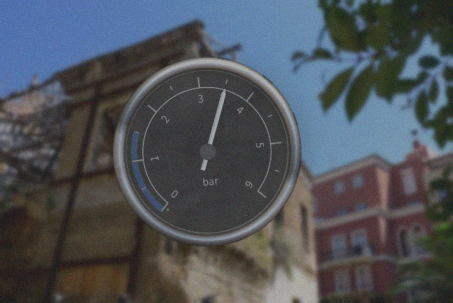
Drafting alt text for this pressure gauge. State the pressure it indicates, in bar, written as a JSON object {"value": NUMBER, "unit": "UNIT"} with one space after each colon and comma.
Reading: {"value": 3.5, "unit": "bar"}
